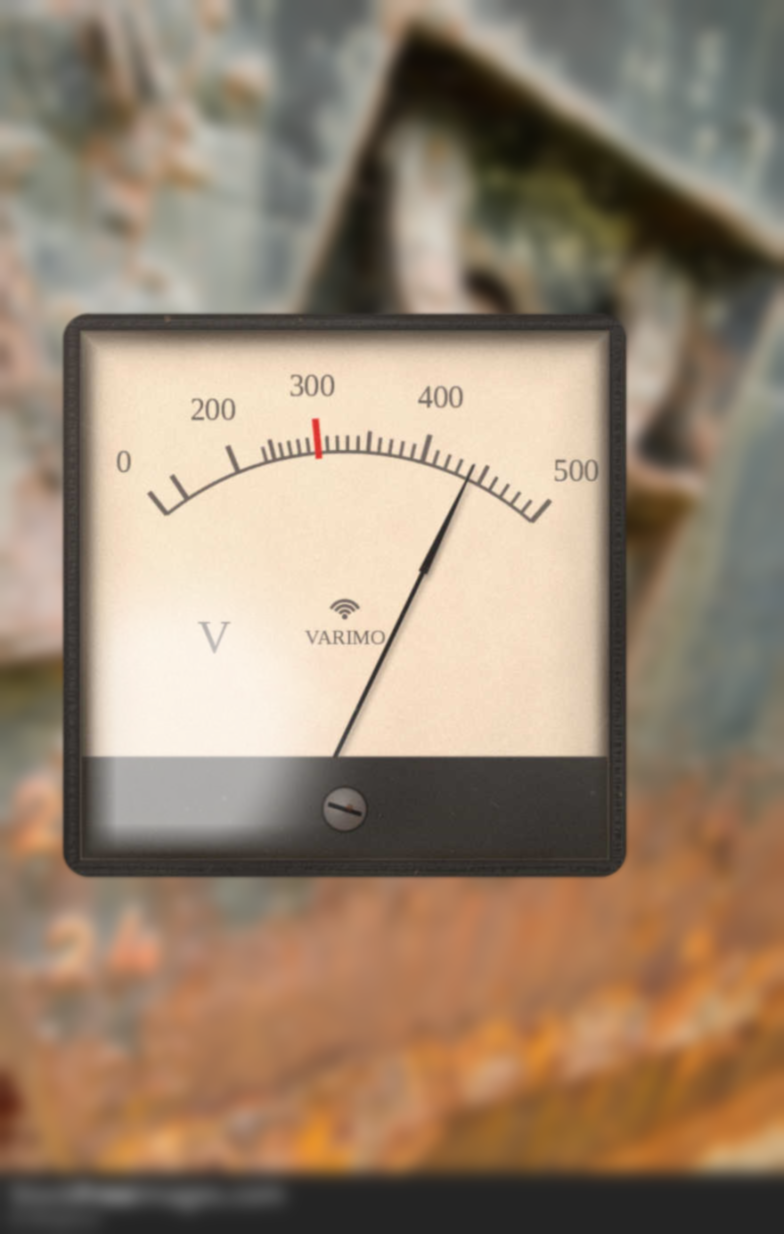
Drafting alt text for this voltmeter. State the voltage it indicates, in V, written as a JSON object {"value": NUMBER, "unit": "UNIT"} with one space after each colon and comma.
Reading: {"value": 440, "unit": "V"}
